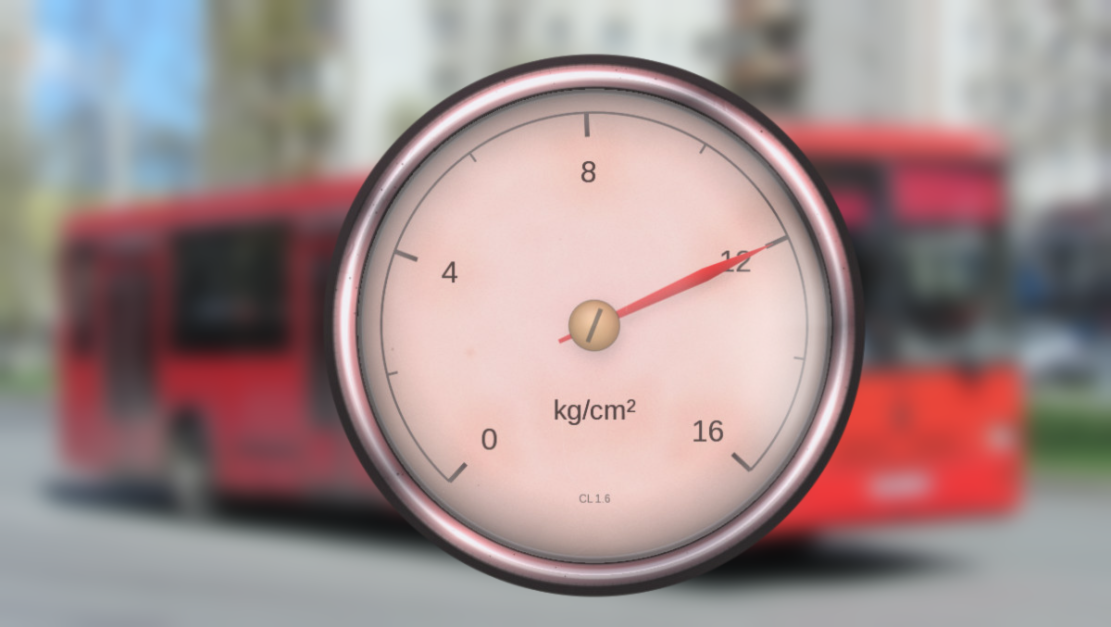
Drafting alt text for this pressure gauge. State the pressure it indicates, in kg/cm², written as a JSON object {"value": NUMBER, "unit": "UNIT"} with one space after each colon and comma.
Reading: {"value": 12, "unit": "kg/cm²"}
